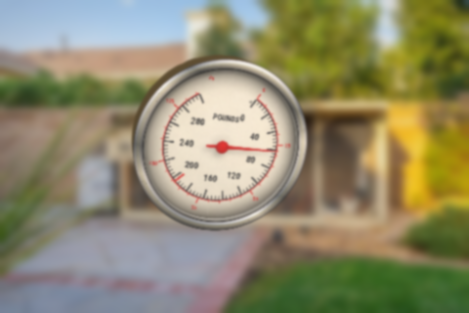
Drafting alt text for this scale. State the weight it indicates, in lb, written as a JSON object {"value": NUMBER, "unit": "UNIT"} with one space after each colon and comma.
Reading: {"value": 60, "unit": "lb"}
